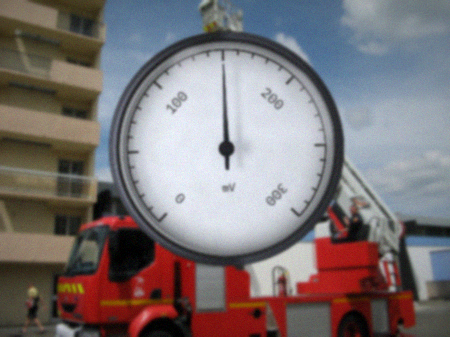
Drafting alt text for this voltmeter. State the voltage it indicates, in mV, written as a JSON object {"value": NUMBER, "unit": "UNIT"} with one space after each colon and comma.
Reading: {"value": 150, "unit": "mV"}
